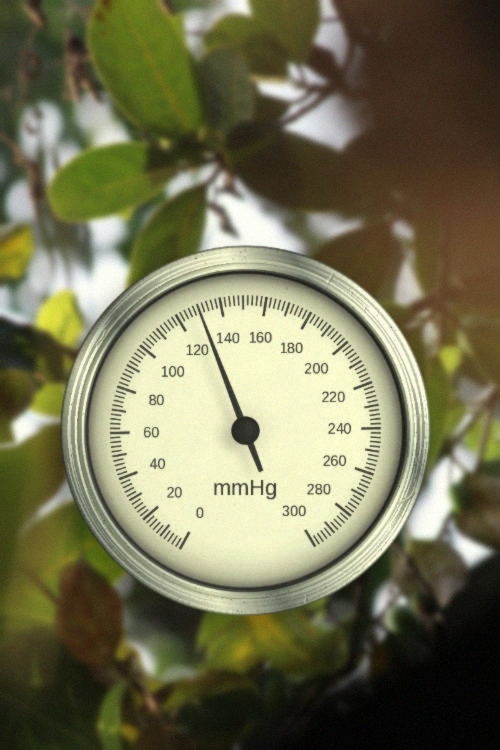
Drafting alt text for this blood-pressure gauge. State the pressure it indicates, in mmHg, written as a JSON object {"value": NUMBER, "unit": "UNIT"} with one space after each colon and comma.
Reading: {"value": 130, "unit": "mmHg"}
